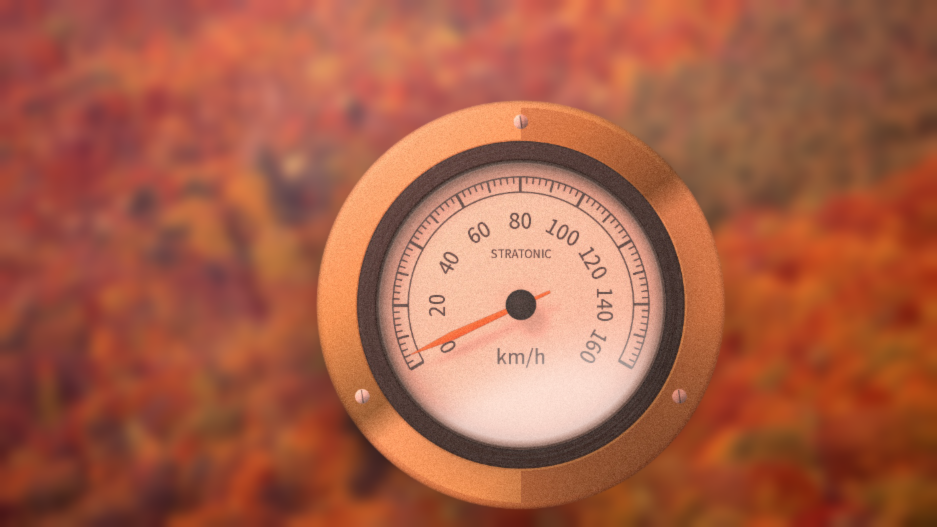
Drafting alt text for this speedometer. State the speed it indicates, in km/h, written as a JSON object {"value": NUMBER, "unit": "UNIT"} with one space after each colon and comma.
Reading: {"value": 4, "unit": "km/h"}
